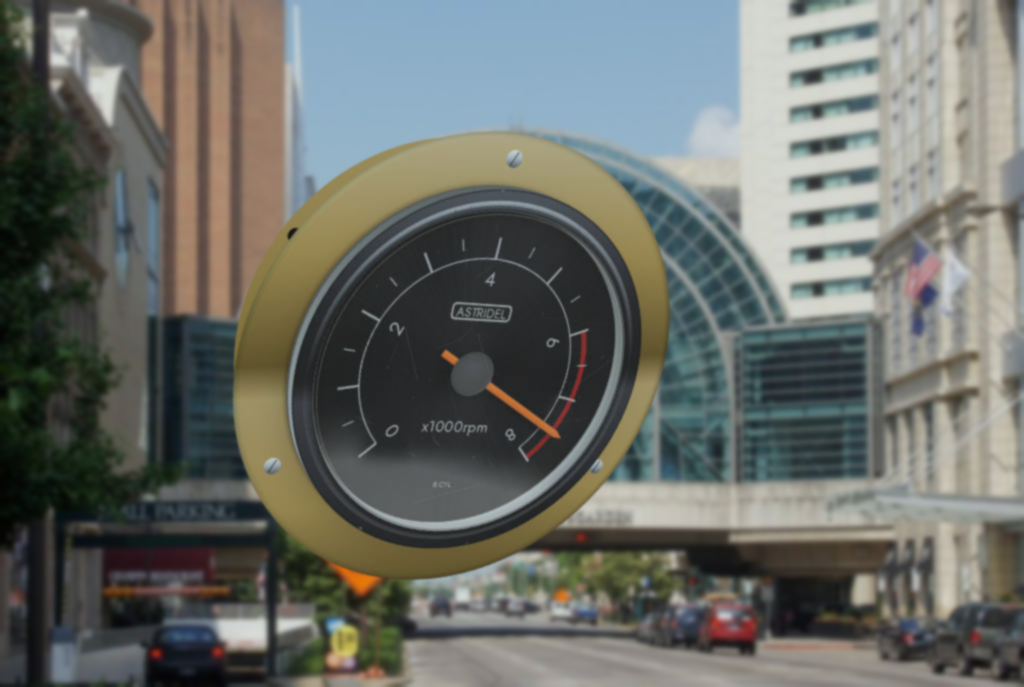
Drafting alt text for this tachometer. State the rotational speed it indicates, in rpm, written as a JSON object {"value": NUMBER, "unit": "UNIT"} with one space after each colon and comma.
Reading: {"value": 7500, "unit": "rpm"}
